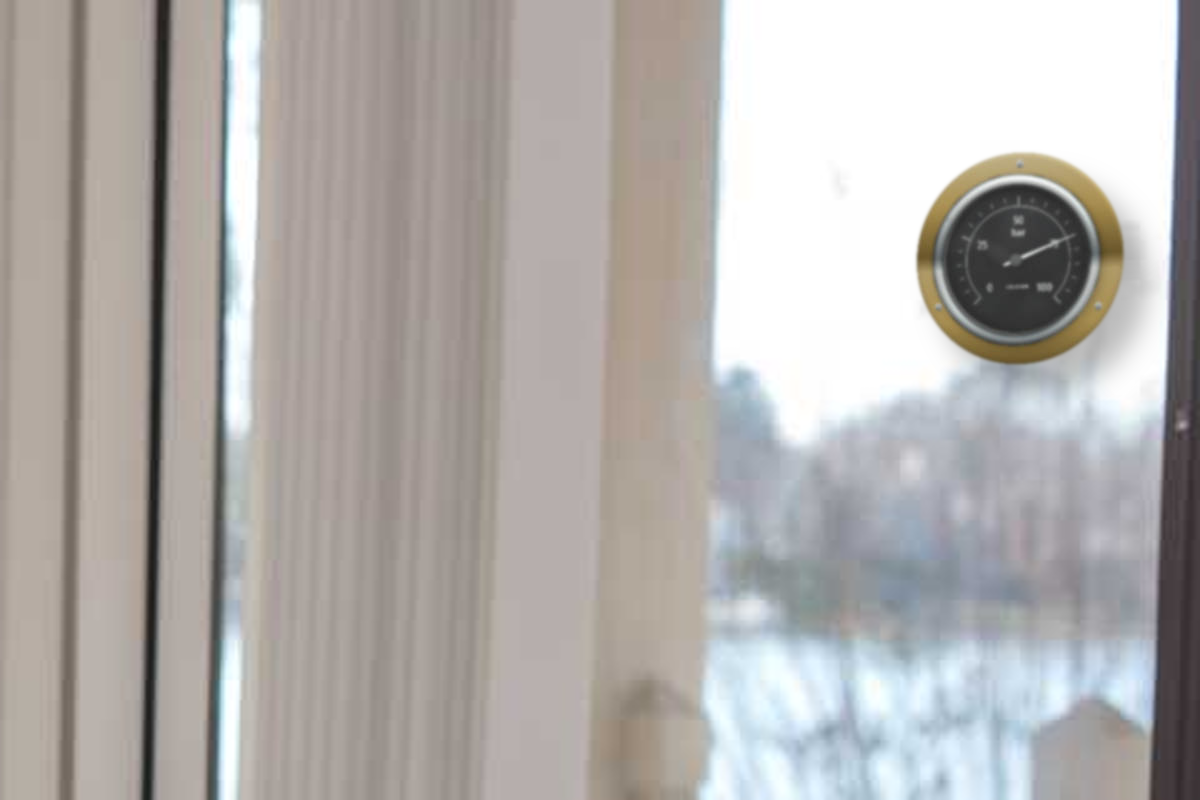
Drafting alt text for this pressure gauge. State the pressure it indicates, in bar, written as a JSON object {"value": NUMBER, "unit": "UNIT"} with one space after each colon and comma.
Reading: {"value": 75, "unit": "bar"}
